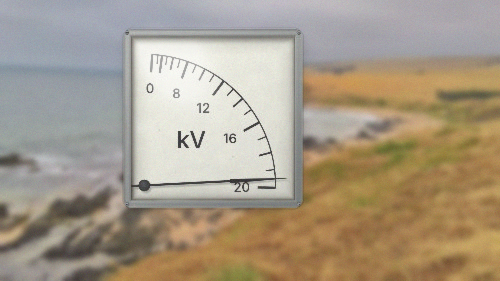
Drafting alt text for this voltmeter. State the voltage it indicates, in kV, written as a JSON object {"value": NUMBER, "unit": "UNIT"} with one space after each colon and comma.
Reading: {"value": 19.5, "unit": "kV"}
